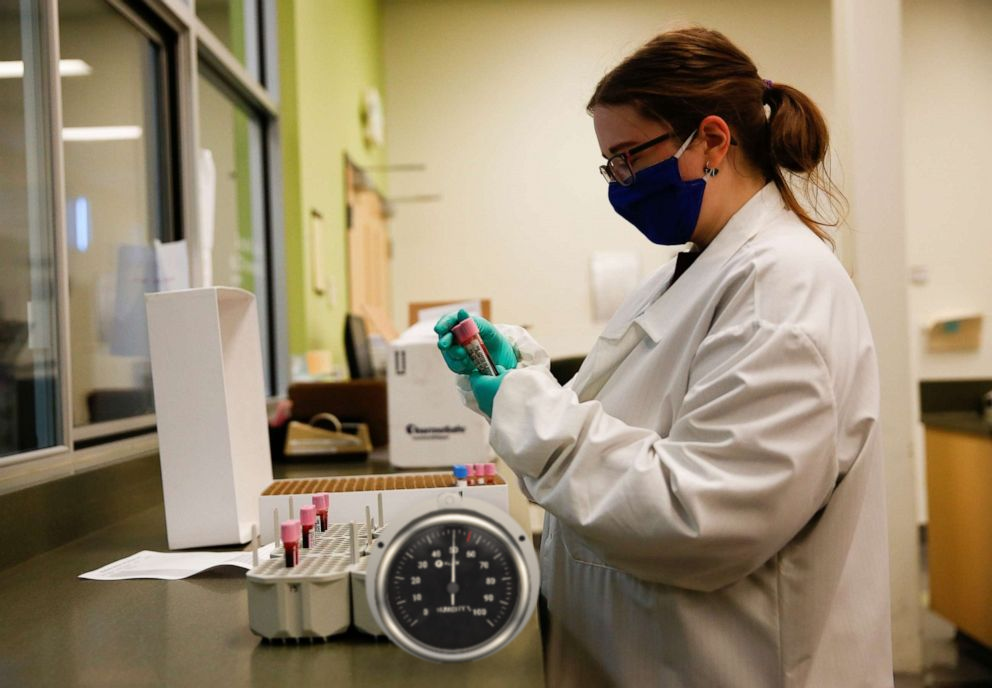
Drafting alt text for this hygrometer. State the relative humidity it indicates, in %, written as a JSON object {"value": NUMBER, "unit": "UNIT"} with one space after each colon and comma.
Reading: {"value": 50, "unit": "%"}
